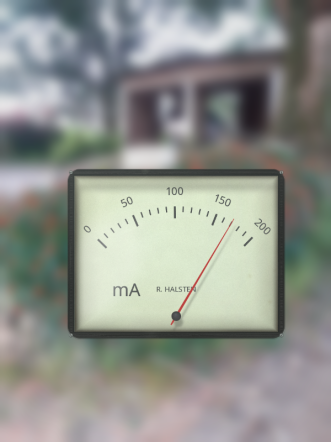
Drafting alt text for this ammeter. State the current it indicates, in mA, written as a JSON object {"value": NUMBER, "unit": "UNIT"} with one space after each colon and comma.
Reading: {"value": 170, "unit": "mA"}
